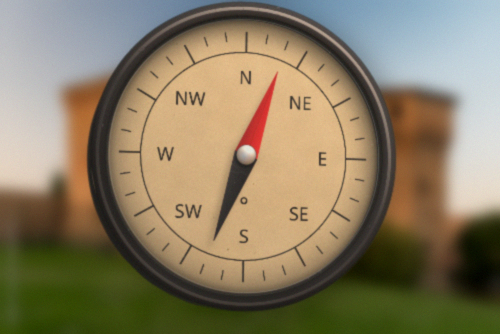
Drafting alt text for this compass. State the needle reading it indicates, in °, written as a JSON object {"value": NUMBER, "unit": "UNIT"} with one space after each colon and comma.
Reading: {"value": 20, "unit": "°"}
